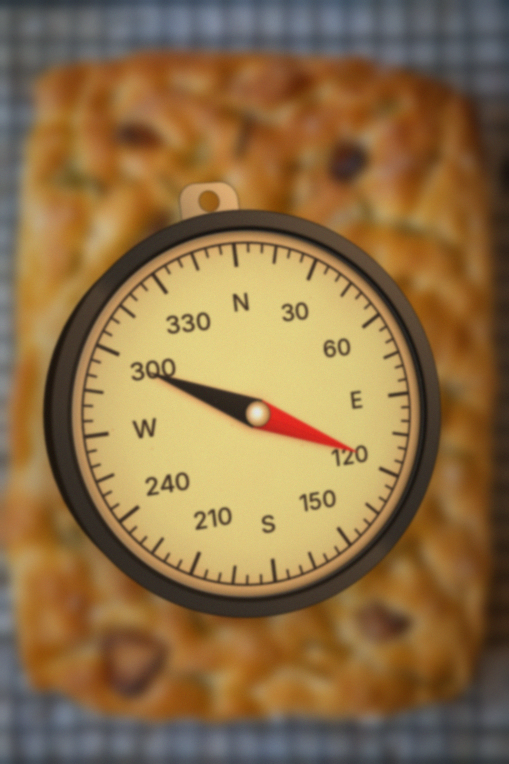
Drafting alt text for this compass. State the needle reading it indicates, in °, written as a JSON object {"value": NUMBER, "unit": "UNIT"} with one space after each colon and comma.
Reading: {"value": 117.5, "unit": "°"}
